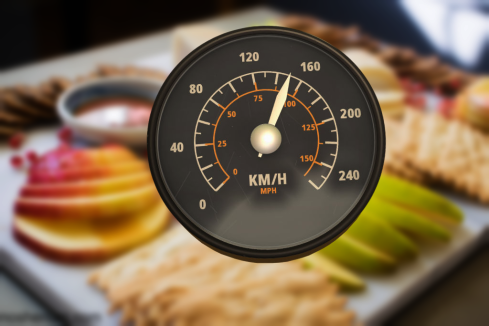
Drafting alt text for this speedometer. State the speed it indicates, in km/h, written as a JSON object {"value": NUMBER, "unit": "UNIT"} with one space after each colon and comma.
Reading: {"value": 150, "unit": "km/h"}
